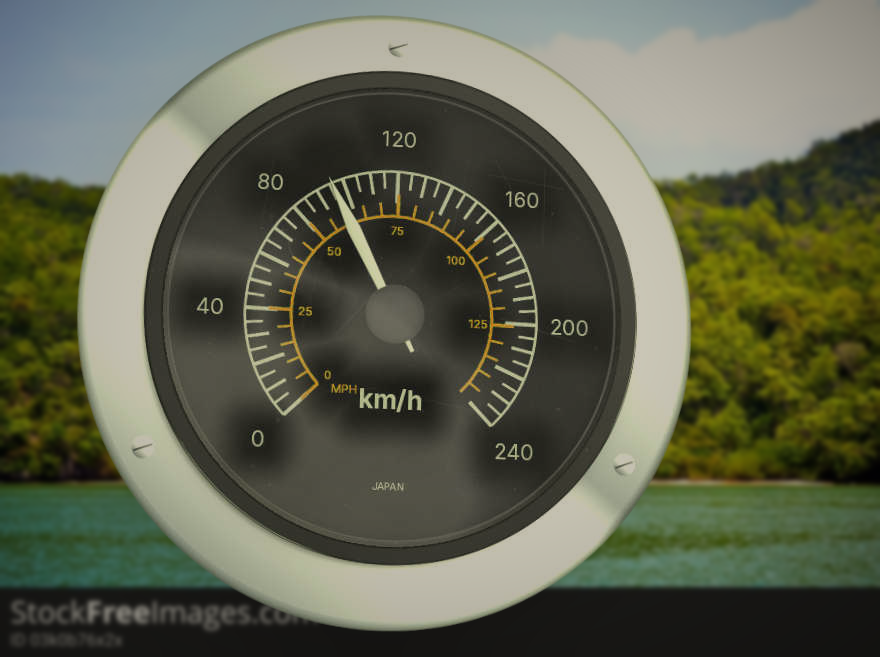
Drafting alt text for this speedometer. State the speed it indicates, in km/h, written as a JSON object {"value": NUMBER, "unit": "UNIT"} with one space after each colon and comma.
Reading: {"value": 95, "unit": "km/h"}
